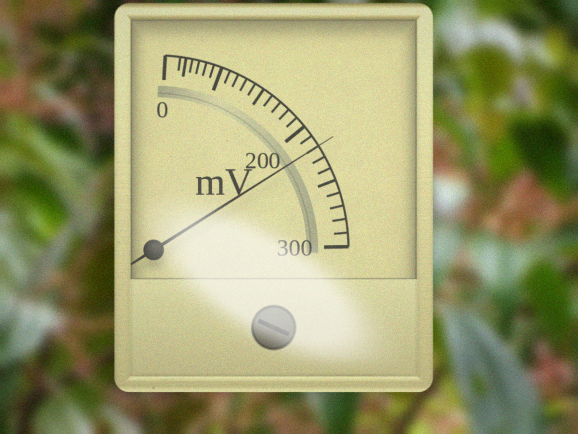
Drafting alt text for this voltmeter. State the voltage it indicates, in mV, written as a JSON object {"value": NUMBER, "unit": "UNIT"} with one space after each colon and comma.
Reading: {"value": 220, "unit": "mV"}
